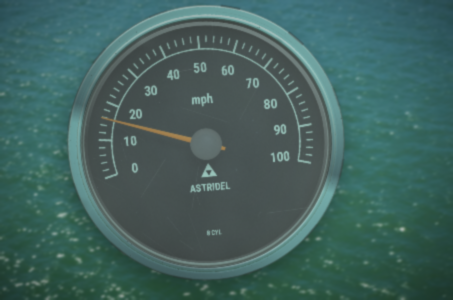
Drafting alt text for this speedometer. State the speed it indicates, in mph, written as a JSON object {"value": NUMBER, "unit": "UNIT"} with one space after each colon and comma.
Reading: {"value": 16, "unit": "mph"}
